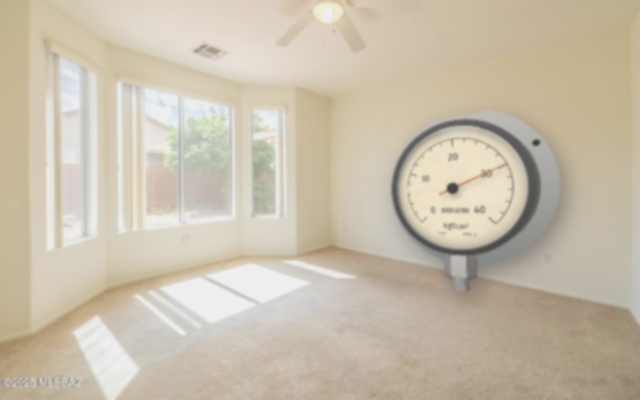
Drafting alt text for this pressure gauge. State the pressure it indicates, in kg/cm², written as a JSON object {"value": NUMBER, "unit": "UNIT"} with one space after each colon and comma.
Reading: {"value": 30, "unit": "kg/cm²"}
